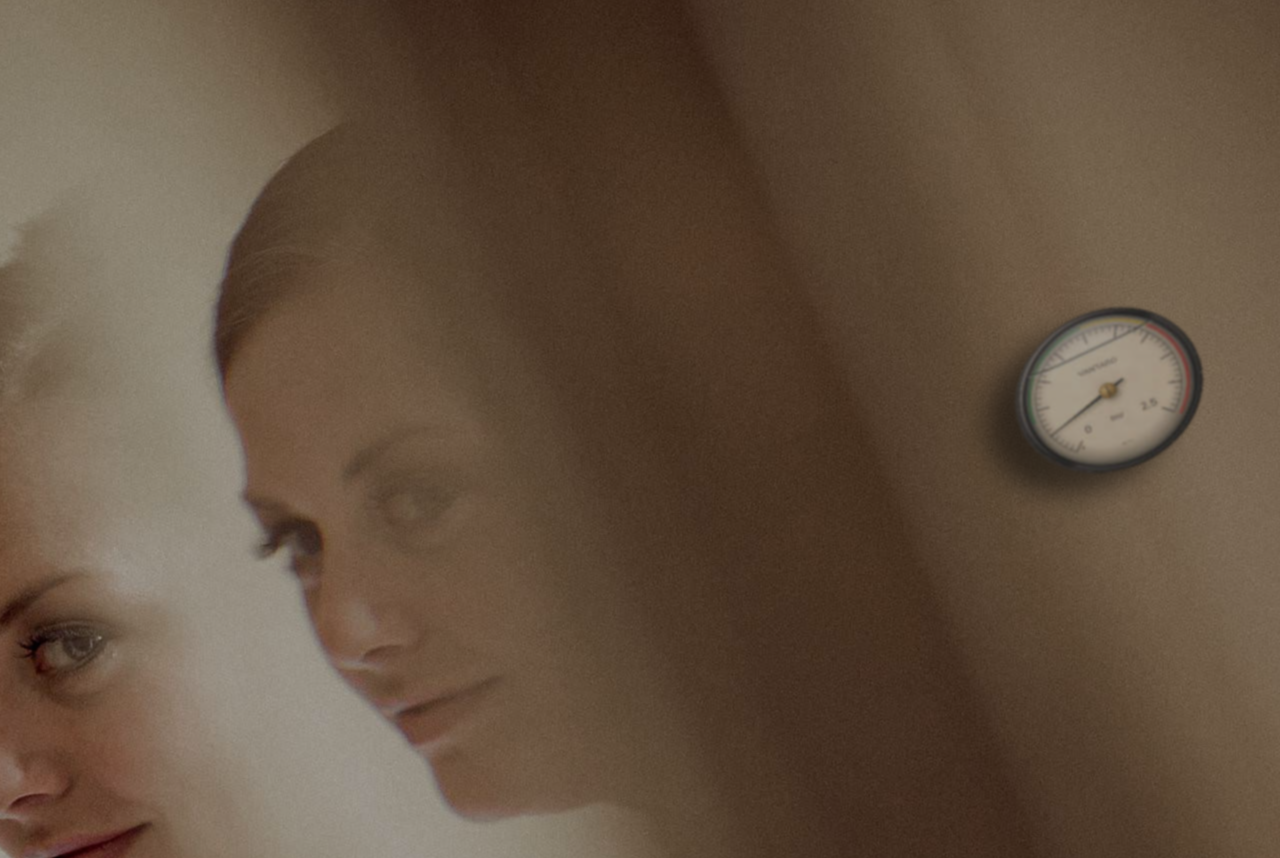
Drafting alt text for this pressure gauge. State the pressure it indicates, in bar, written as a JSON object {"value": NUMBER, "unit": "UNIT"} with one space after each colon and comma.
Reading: {"value": 0.25, "unit": "bar"}
